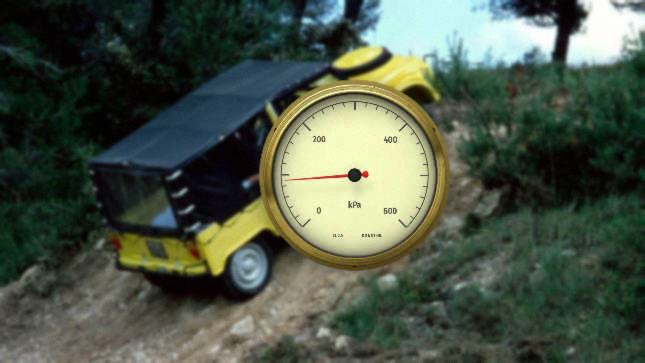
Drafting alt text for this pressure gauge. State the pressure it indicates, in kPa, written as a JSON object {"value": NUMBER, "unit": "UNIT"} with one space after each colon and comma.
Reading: {"value": 90, "unit": "kPa"}
